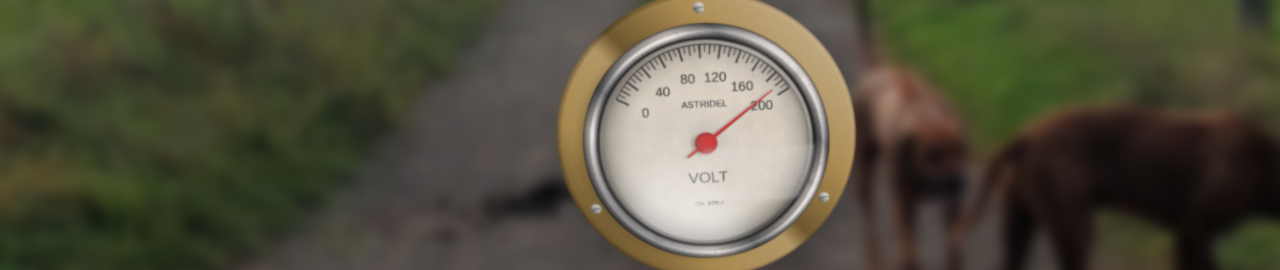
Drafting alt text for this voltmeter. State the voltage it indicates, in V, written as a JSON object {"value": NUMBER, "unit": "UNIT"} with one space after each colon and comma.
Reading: {"value": 190, "unit": "V"}
